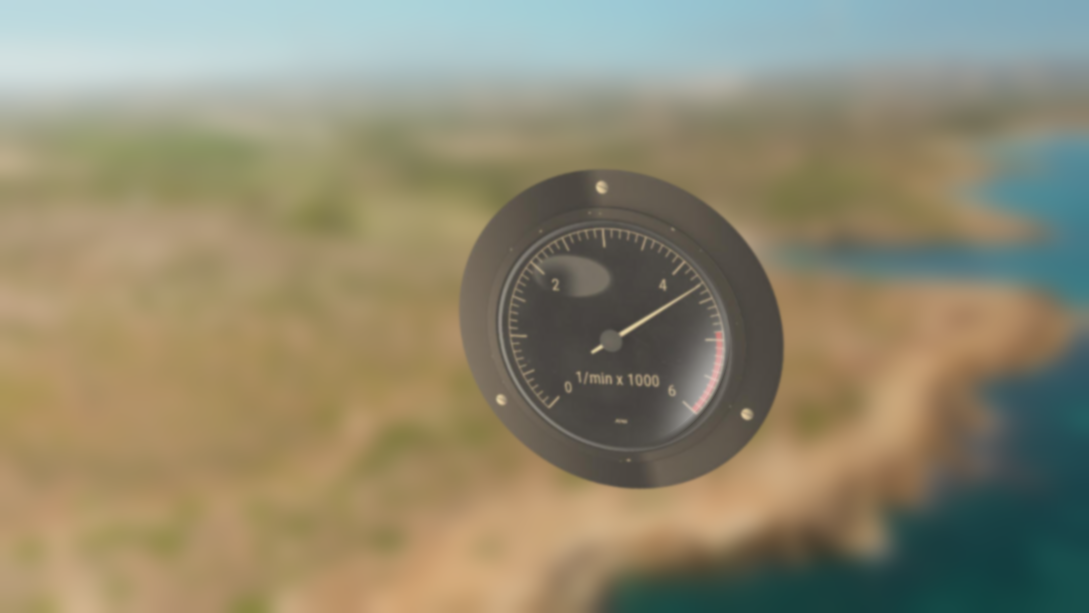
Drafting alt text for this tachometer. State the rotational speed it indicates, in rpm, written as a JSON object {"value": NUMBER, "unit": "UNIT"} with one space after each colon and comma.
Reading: {"value": 4300, "unit": "rpm"}
